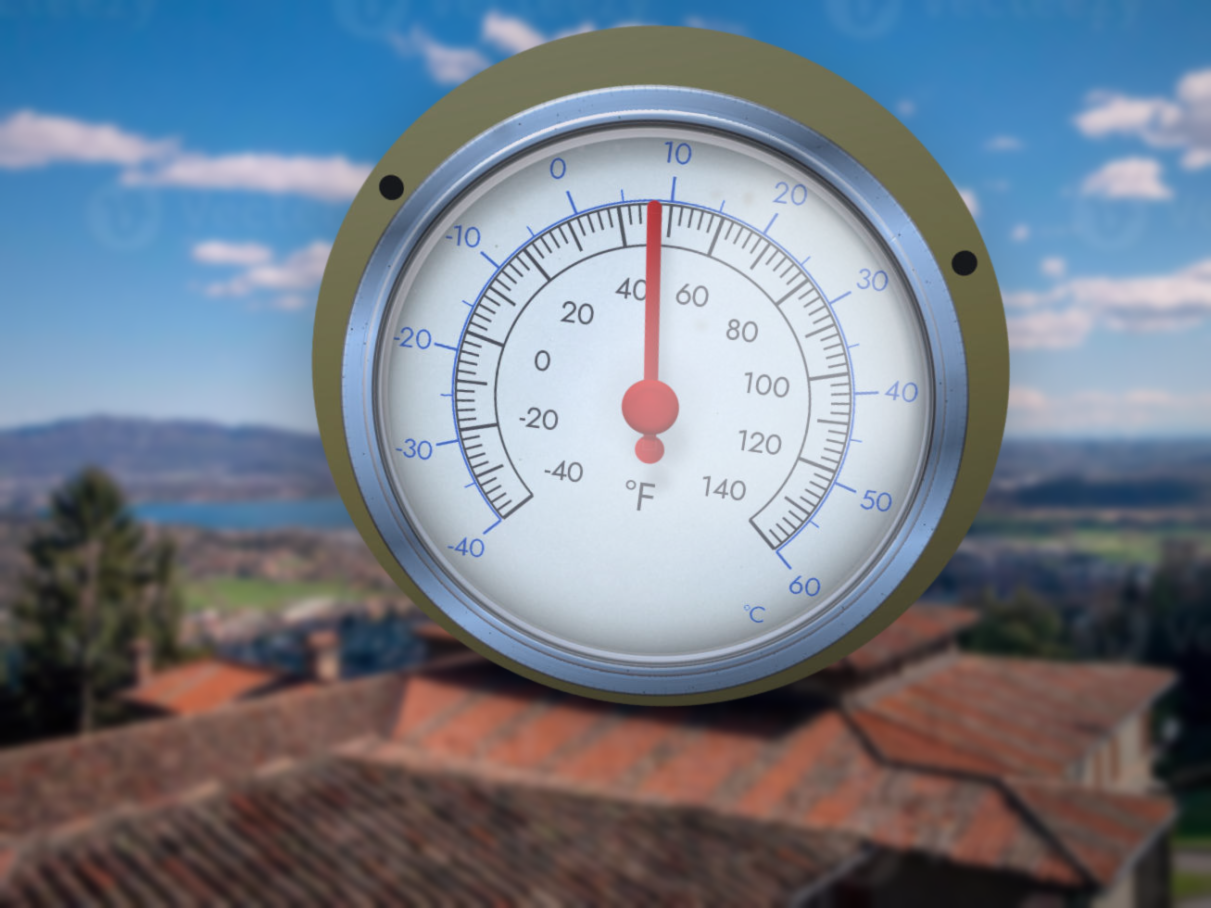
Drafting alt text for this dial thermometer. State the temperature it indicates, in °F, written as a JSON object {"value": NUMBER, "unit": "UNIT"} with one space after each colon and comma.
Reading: {"value": 47, "unit": "°F"}
